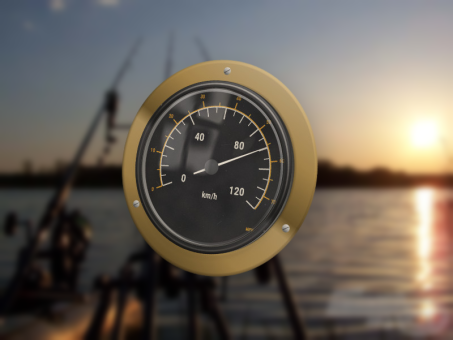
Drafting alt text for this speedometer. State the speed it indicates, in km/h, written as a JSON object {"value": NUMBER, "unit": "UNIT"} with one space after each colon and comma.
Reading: {"value": 90, "unit": "km/h"}
